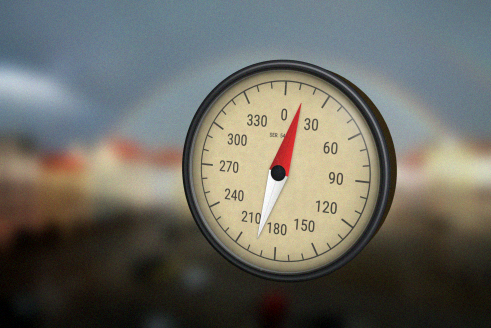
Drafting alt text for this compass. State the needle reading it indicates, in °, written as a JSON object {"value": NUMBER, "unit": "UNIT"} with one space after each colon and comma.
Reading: {"value": 15, "unit": "°"}
